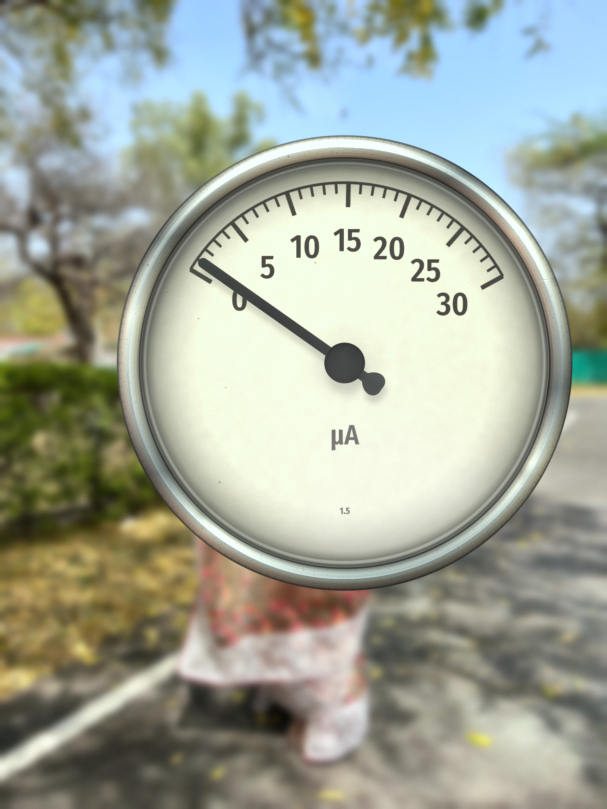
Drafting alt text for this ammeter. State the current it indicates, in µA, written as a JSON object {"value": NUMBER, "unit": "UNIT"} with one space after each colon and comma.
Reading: {"value": 1, "unit": "µA"}
